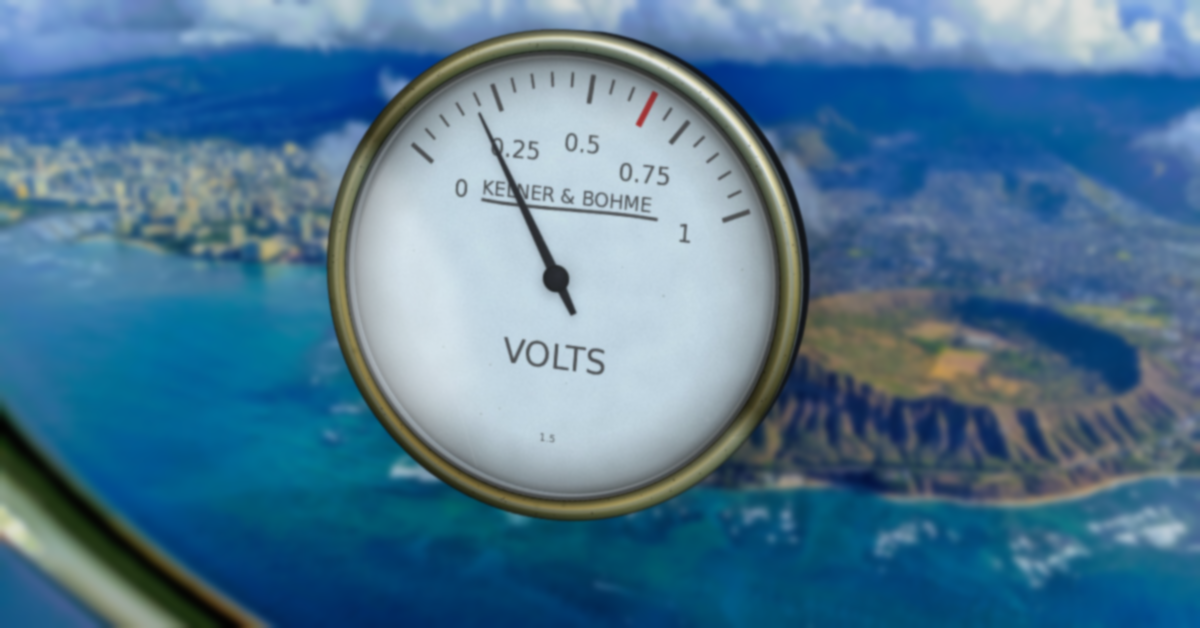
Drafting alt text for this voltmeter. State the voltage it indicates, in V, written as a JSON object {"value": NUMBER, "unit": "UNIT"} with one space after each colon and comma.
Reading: {"value": 0.2, "unit": "V"}
